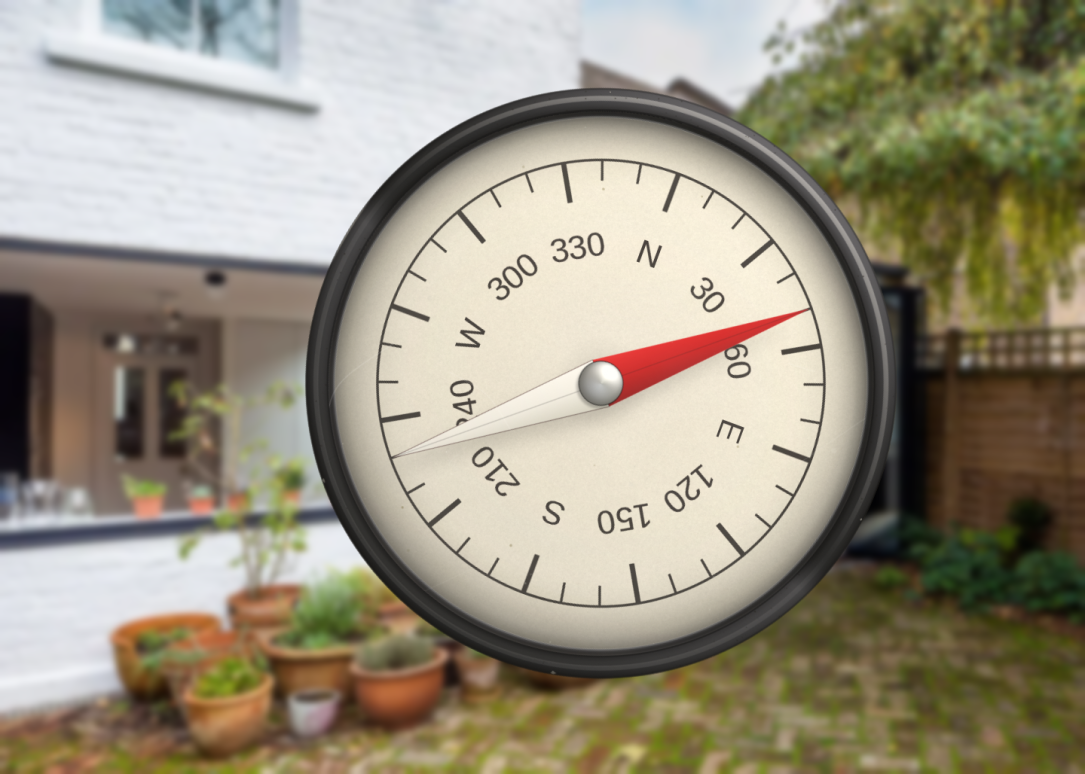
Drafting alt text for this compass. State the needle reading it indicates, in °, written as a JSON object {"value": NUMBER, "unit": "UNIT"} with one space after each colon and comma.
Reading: {"value": 50, "unit": "°"}
